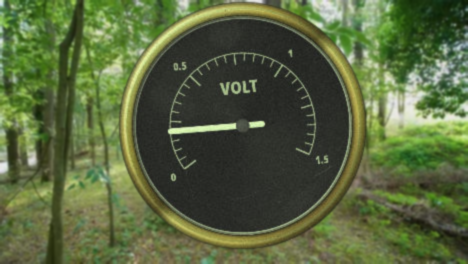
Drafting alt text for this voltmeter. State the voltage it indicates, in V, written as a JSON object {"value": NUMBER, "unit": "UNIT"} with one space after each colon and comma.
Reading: {"value": 0.2, "unit": "V"}
